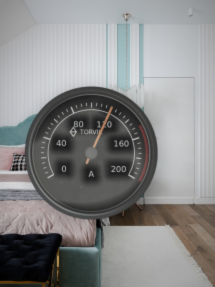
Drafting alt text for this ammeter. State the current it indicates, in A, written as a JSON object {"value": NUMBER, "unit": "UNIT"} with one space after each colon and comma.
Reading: {"value": 120, "unit": "A"}
